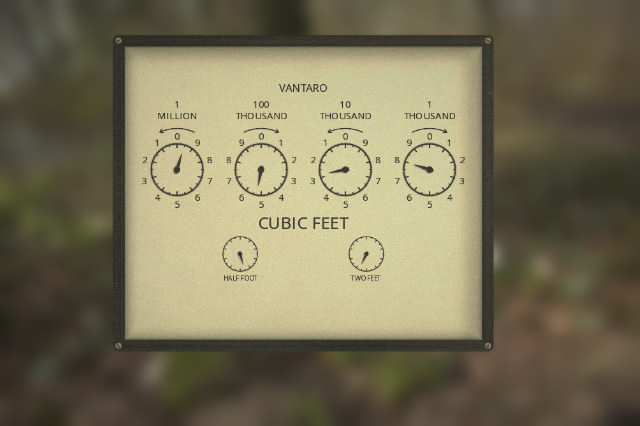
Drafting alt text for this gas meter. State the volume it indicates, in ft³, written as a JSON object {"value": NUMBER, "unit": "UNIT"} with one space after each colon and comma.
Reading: {"value": 952800, "unit": "ft³"}
